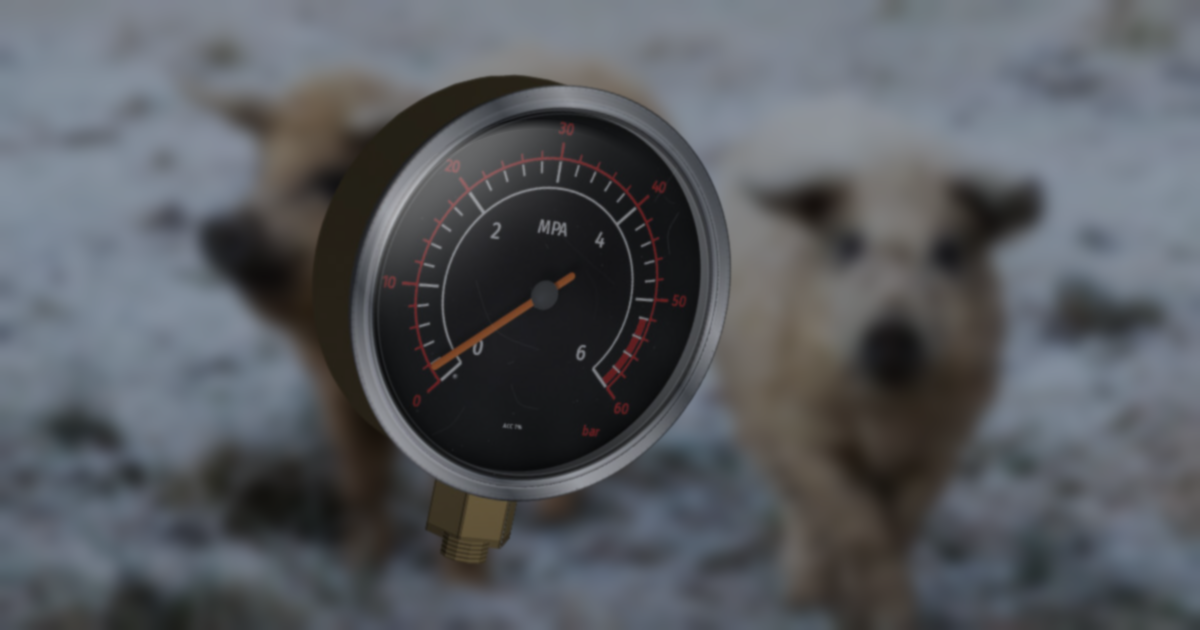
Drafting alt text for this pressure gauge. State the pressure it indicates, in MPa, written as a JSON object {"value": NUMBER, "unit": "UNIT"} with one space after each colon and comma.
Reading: {"value": 0.2, "unit": "MPa"}
